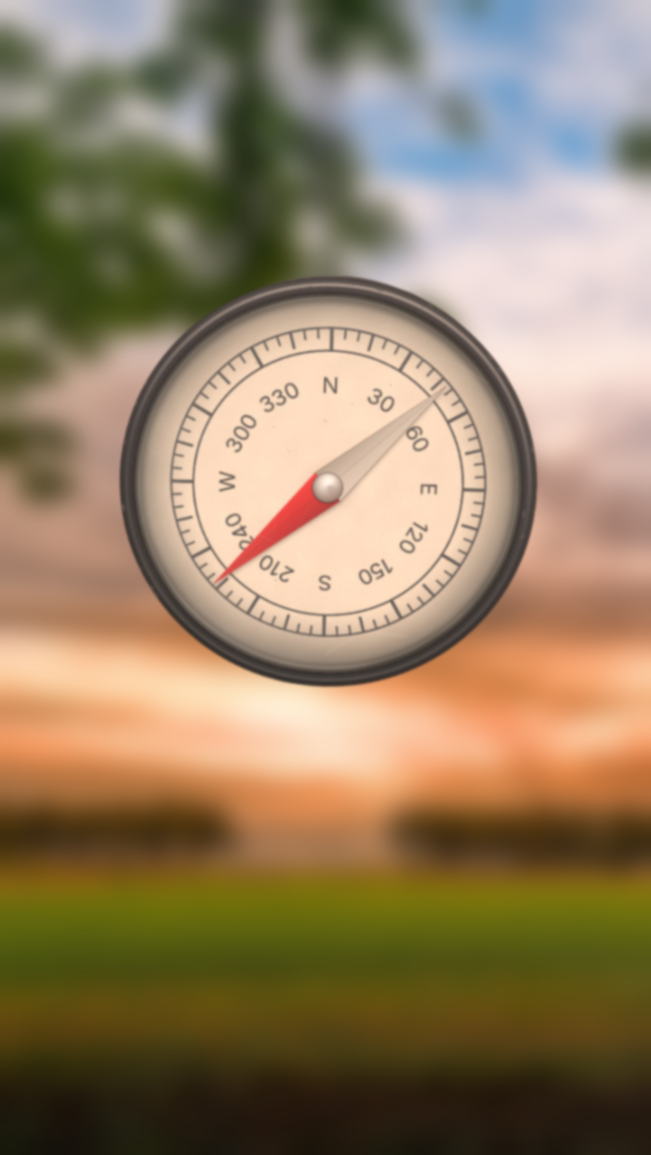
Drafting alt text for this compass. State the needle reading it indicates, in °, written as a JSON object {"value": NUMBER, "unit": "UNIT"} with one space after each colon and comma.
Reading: {"value": 227.5, "unit": "°"}
